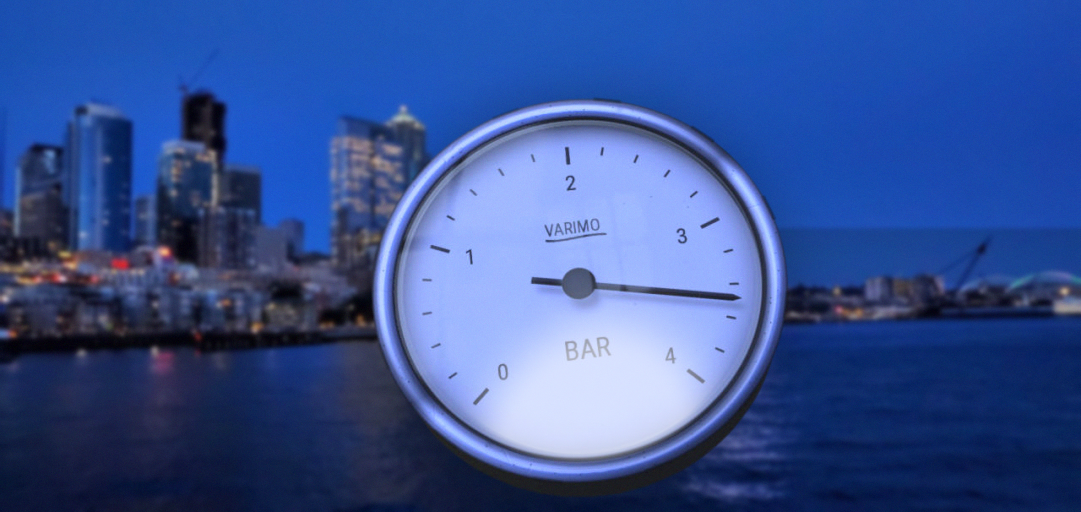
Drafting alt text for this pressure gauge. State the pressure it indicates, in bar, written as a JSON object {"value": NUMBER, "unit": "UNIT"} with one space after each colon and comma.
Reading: {"value": 3.5, "unit": "bar"}
